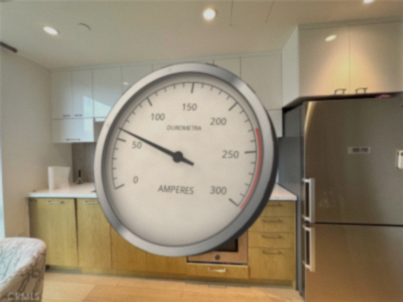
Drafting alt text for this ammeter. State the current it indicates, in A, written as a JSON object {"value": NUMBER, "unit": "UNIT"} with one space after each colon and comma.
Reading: {"value": 60, "unit": "A"}
